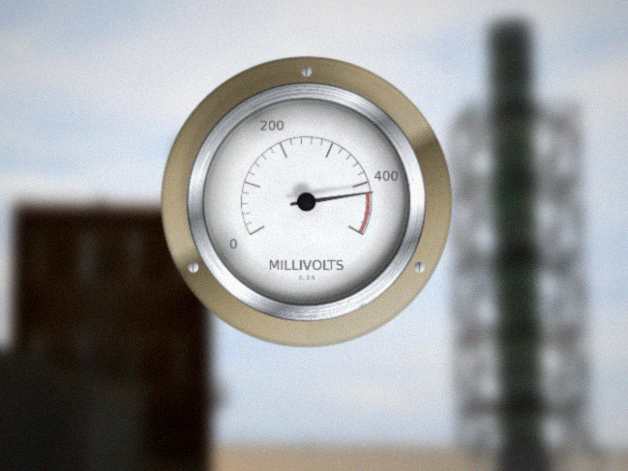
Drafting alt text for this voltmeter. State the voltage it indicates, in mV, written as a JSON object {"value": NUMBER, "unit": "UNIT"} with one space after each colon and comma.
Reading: {"value": 420, "unit": "mV"}
